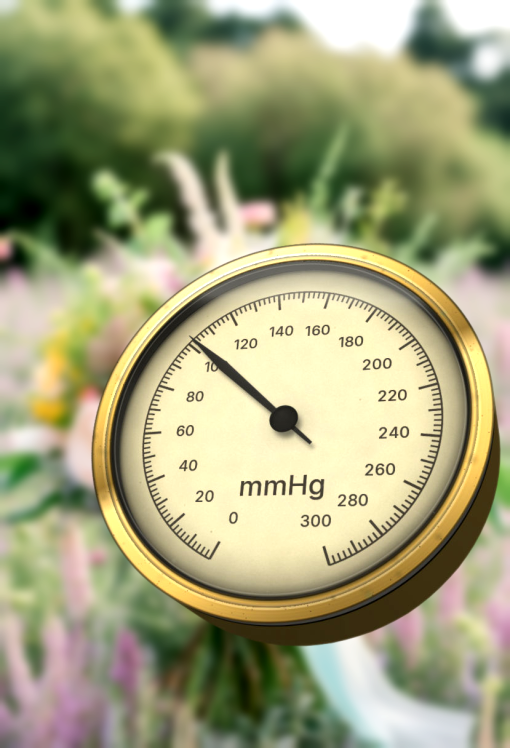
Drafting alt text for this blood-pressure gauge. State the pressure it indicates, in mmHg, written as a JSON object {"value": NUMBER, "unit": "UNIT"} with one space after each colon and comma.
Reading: {"value": 102, "unit": "mmHg"}
